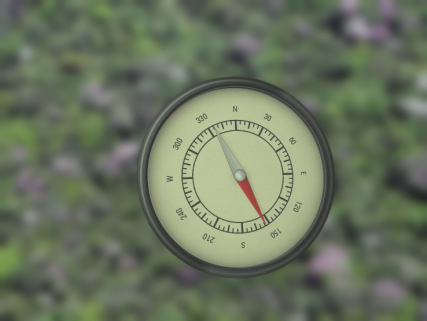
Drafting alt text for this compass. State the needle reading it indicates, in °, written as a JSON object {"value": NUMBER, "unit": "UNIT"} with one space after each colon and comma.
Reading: {"value": 155, "unit": "°"}
